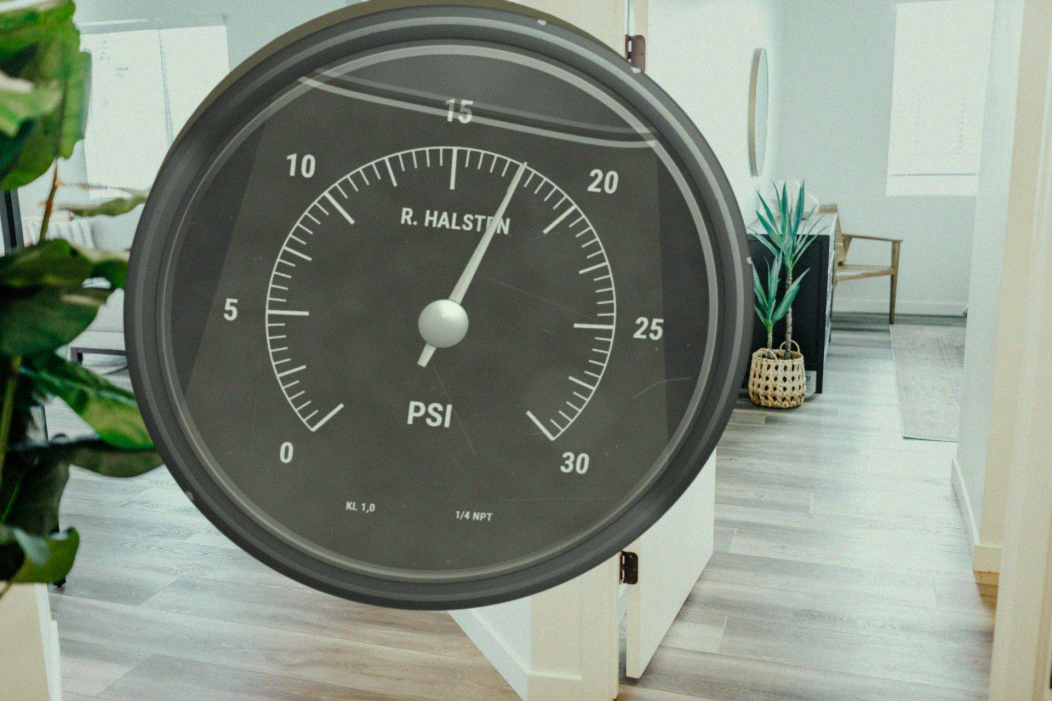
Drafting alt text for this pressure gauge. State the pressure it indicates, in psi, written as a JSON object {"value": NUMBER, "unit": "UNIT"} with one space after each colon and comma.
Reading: {"value": 17.5, "unit": "psi"}
